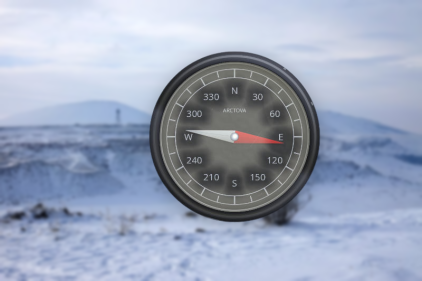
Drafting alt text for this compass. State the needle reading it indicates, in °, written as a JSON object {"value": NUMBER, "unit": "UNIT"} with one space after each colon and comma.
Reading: {"value": 97.5, "unit": "°"}
